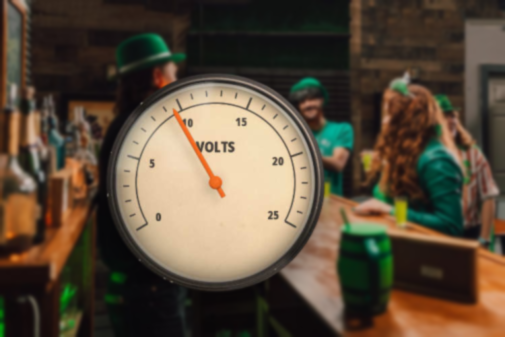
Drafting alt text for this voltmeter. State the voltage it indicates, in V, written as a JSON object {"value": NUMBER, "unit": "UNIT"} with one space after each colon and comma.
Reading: {"value": 9.5, "unit": "V"}
